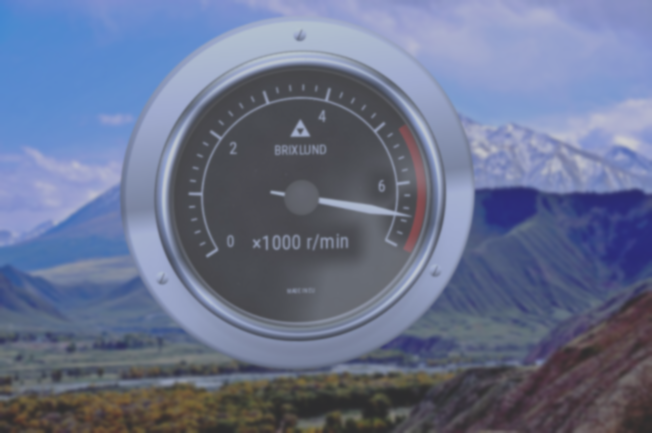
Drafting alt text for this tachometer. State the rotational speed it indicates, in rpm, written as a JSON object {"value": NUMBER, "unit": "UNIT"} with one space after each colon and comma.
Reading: {"value": 6500, "unit": "rpm"}
